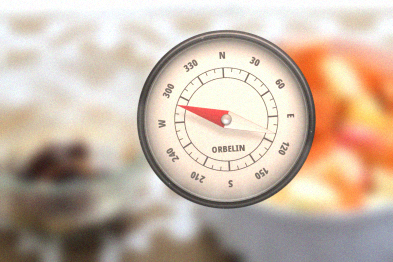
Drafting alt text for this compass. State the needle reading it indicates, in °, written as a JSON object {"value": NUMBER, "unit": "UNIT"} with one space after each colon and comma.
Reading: {"value": 290, "unit": "°"}
